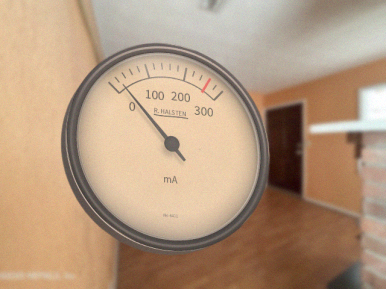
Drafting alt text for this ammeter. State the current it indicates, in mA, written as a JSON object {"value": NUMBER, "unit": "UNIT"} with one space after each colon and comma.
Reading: {"value": 20, "unit": "mA"}
